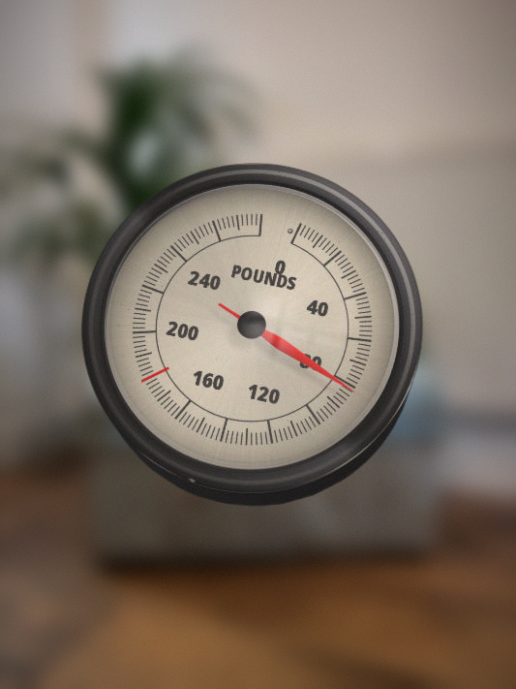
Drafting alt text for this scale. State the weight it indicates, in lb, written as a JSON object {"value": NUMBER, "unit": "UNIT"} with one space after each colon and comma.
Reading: {"value": 82, "unit": "lb"}
